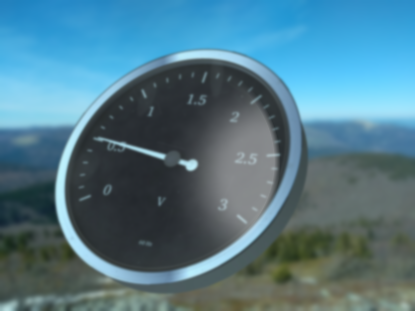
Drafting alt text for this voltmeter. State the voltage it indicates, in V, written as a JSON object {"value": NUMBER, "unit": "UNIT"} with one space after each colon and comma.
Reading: {"value": 0.5, "unit": "V"}
